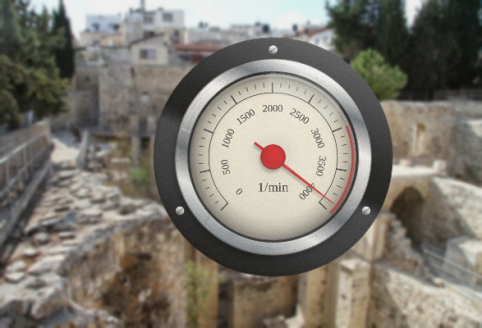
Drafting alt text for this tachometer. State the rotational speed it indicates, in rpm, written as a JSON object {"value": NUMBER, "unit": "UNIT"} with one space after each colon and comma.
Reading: {"value": 3900, "unit": "rpm"}
